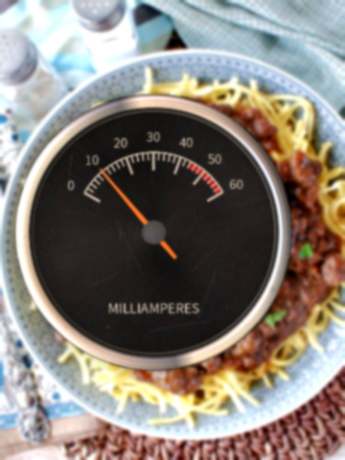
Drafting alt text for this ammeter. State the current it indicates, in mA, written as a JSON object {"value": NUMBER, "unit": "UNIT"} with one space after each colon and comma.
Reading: {"value": 10, "unit": "mA"}
